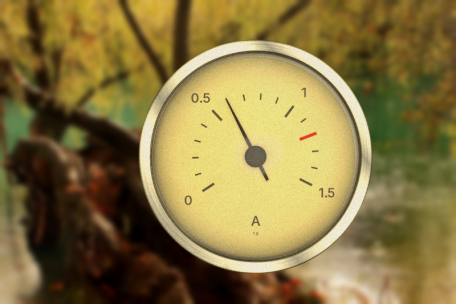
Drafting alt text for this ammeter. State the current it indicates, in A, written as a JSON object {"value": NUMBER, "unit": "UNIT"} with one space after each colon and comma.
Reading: {"value": 0.6, "unit": "A"}
